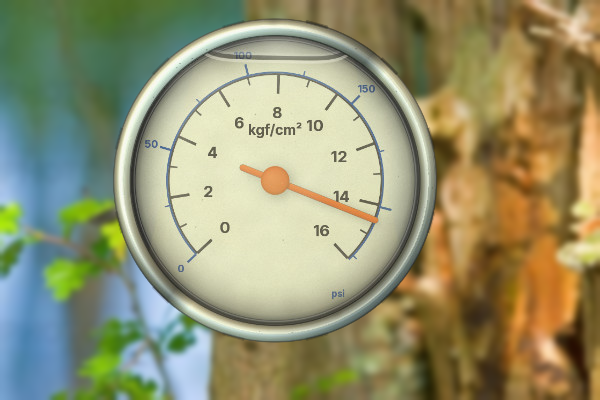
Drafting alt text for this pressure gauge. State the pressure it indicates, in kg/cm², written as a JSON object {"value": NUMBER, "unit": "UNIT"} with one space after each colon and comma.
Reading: {"value": 14.5, "unit": "kg/cm²"}
